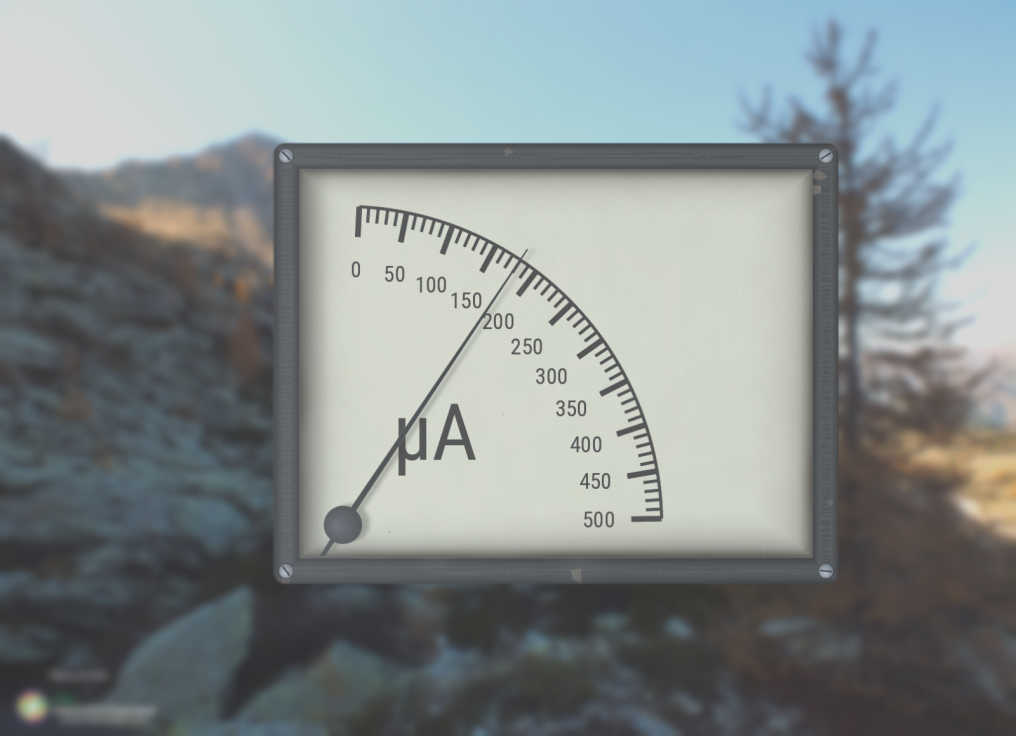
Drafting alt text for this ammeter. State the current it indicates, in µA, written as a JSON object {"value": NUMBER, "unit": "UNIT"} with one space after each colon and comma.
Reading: {"value": 180, "unit": "µA"}
